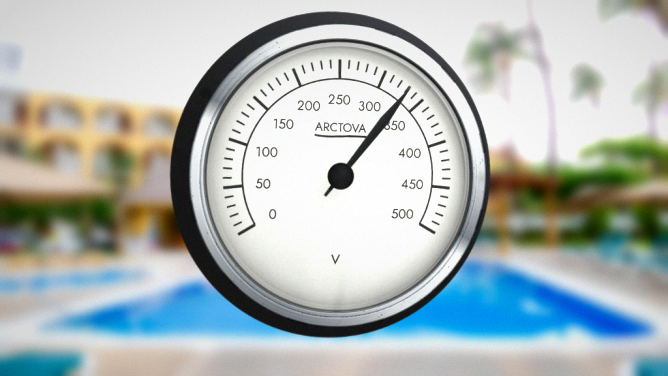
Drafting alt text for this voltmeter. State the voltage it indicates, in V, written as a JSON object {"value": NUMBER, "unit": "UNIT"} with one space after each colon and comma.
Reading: {"value": 330, "unit": "V"}
